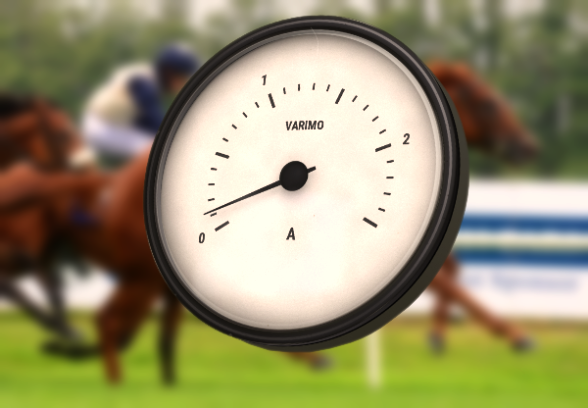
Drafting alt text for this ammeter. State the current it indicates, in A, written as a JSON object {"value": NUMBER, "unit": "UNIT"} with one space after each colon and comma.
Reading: {"value": 0.1, "unit": "A"}
